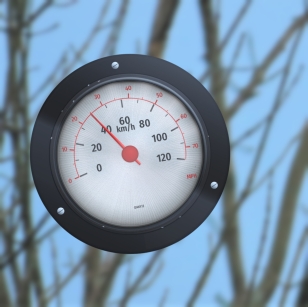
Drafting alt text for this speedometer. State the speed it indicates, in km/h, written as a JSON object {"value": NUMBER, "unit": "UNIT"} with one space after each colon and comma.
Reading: {"value": 40, "unit": "km/h"}
